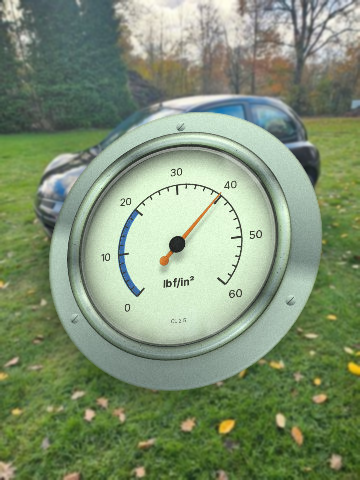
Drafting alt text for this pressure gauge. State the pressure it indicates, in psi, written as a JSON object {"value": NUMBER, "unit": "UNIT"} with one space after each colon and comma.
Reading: {"value": 40, "unit": "psi"}
